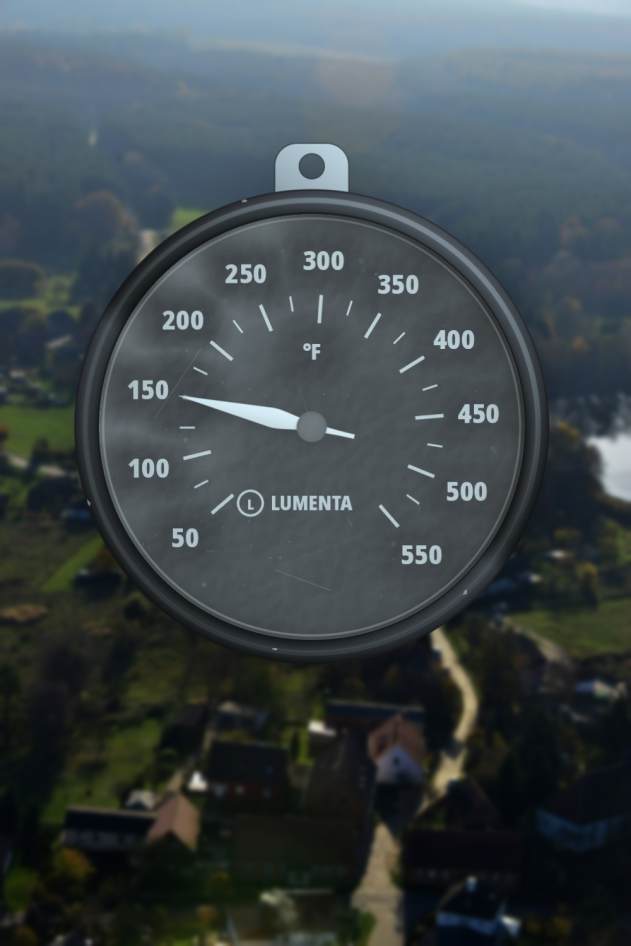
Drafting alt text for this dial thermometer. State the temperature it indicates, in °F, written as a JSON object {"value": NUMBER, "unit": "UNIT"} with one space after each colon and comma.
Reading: {"value": 150, "unit": "°F"}
